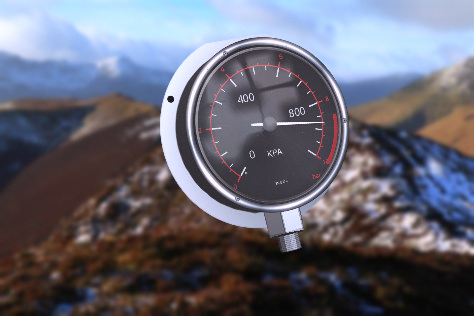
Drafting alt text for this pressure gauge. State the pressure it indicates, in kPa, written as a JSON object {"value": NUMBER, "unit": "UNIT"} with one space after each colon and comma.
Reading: {"value": 875, "unit": "kPa"}
